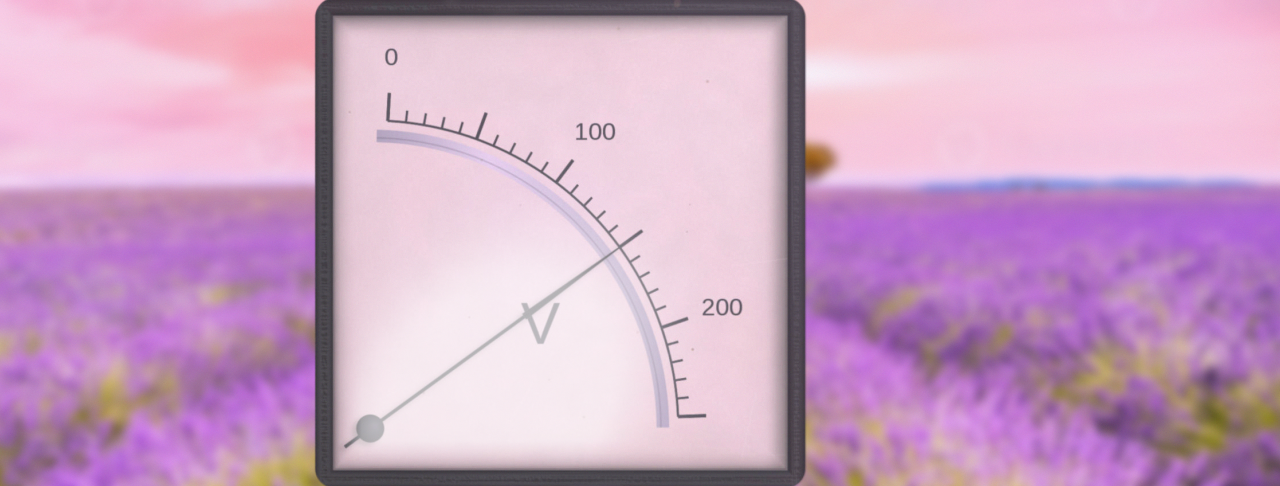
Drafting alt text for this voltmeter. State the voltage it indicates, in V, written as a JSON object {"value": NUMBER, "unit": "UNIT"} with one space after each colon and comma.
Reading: {"value": 150, "unit": "V"}
